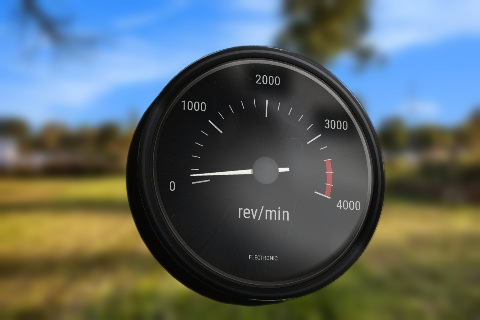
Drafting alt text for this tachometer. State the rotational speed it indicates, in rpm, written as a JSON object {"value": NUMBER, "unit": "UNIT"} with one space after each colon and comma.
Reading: {"value": 100, "unit": "rpm"}
